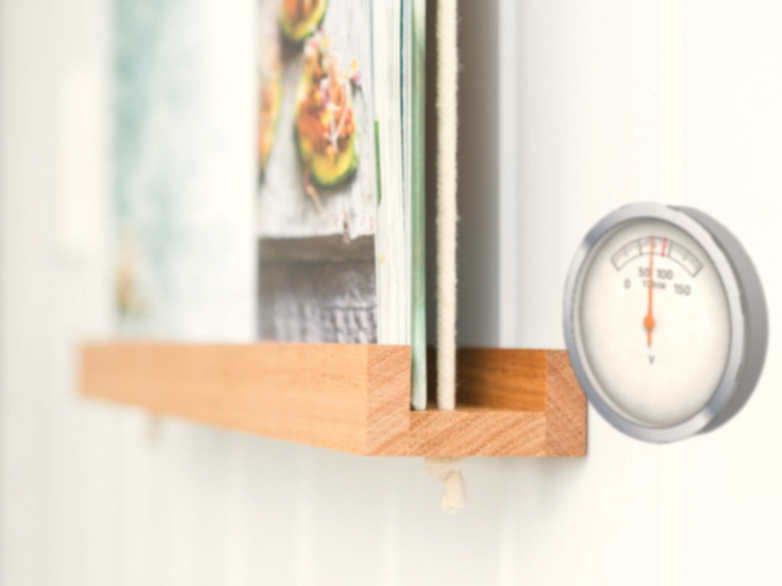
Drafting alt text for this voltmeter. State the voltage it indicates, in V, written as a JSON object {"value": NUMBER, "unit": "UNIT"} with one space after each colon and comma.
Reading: {"value": 75, "unit": "V"}
